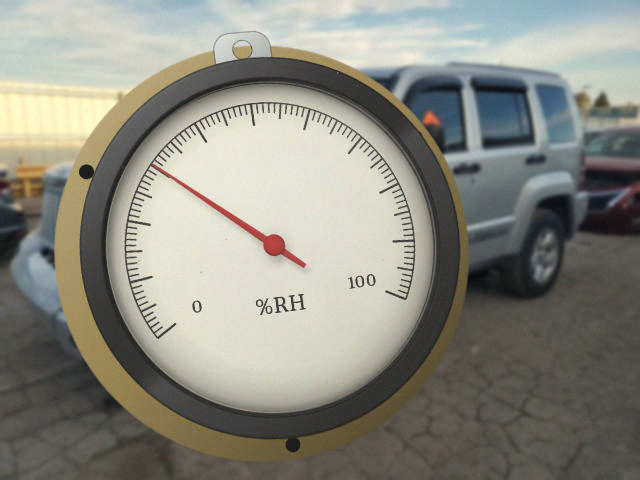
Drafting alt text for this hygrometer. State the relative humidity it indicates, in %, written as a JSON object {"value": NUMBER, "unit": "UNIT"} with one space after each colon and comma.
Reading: {"value": 30, "unit": "%"}
